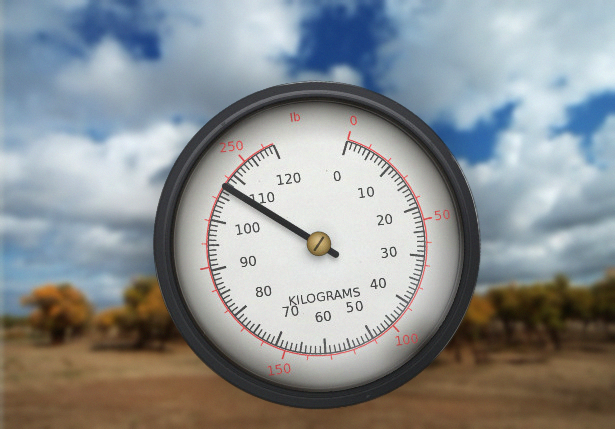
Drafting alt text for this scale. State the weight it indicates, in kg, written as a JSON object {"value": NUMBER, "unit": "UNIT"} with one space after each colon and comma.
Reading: {"value": 107, "unit": "kg"}
